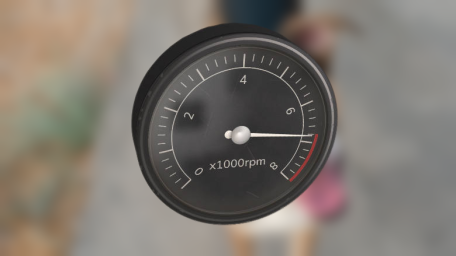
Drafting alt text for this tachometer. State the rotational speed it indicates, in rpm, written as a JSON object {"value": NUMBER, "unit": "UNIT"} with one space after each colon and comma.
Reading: {"value": 6800, "unit": "rpm"}
